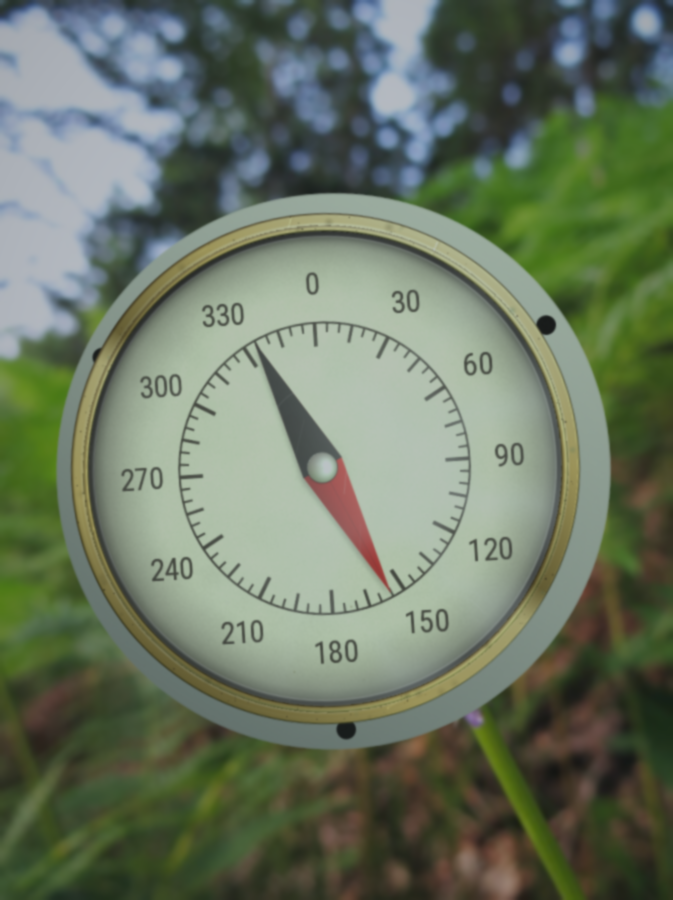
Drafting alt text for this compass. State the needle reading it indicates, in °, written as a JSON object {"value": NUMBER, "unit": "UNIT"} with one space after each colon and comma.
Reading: {"value": 155, "unit": "°"}
